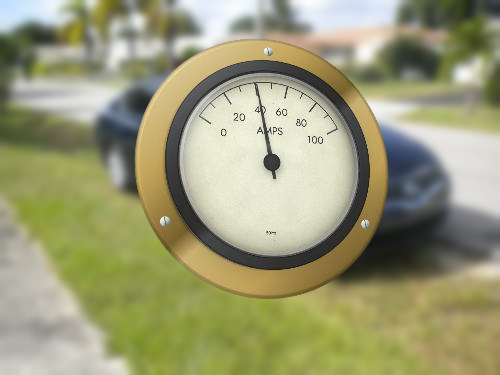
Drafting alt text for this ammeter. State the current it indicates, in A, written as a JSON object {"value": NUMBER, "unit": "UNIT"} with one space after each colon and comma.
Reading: {"value": 40, "unit": "A"}
